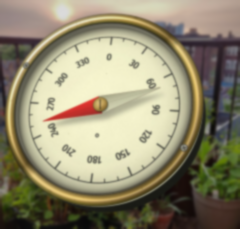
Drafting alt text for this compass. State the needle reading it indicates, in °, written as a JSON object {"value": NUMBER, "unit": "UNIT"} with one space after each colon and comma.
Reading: {"value": 250, "unit": "°"}
